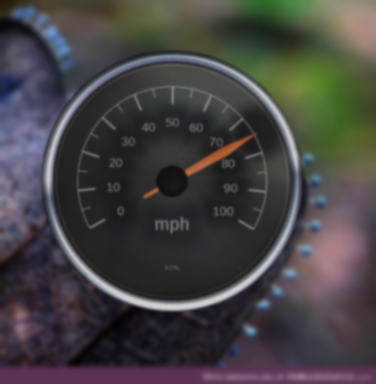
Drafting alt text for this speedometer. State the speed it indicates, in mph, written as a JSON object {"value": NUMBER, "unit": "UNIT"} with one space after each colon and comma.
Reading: {"value": 75, "unit": "mph"}
